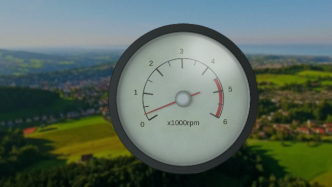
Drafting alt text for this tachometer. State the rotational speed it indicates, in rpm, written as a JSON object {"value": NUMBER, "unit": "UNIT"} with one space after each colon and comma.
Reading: {"value": 250, "unit": "rpm"}
